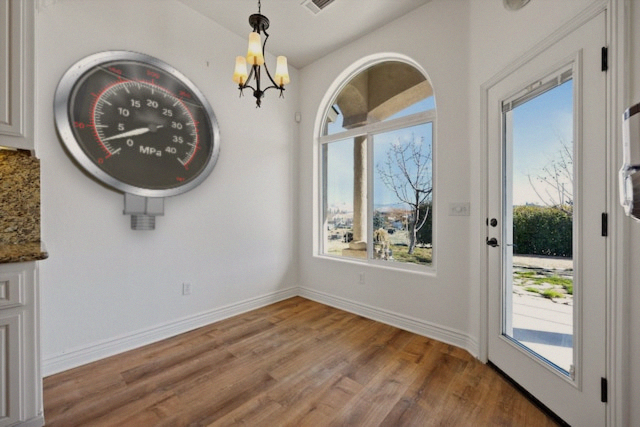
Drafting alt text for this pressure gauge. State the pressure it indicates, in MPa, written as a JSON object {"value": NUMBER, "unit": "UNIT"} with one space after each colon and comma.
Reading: {"value": 2.5, "unit": "MPa"}
